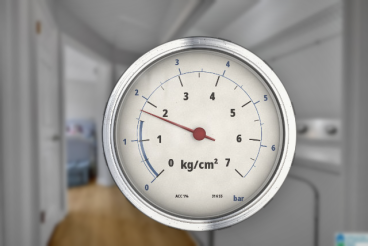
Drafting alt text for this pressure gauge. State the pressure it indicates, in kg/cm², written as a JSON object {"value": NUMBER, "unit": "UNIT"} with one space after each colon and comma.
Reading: {"value": 1.75, "unit": "kg/cm²"}
